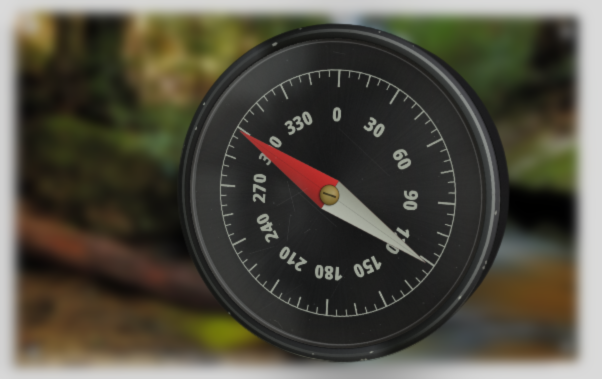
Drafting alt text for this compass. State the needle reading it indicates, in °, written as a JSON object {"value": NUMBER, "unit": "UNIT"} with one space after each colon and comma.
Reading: {"value": 300, "unit": "°"}
